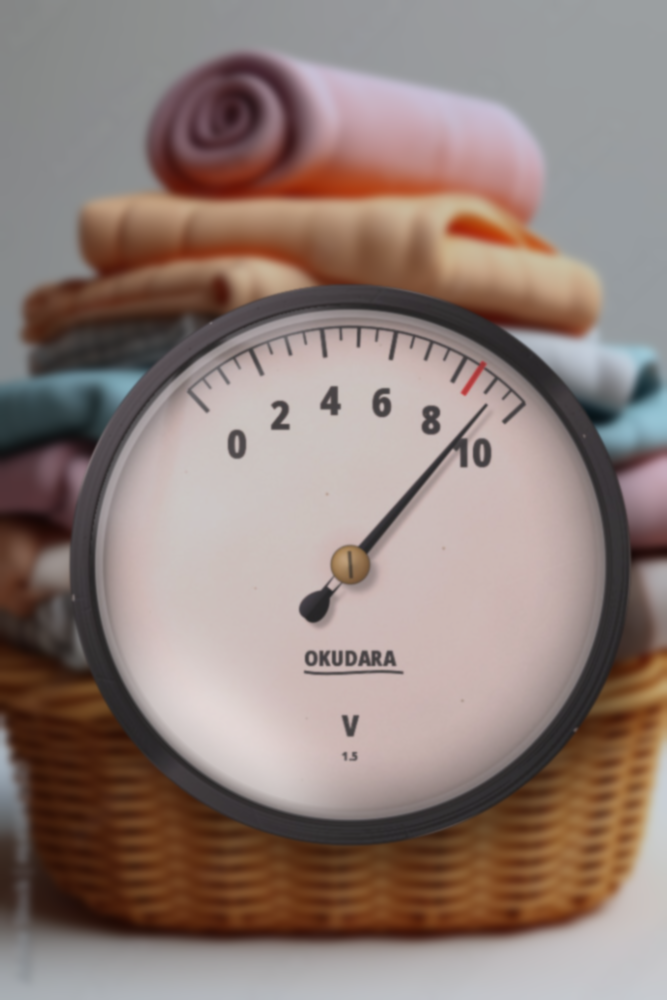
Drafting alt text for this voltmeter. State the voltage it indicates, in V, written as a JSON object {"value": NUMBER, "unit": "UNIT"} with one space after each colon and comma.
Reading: {"value": 9.25, "unit": "V"}
